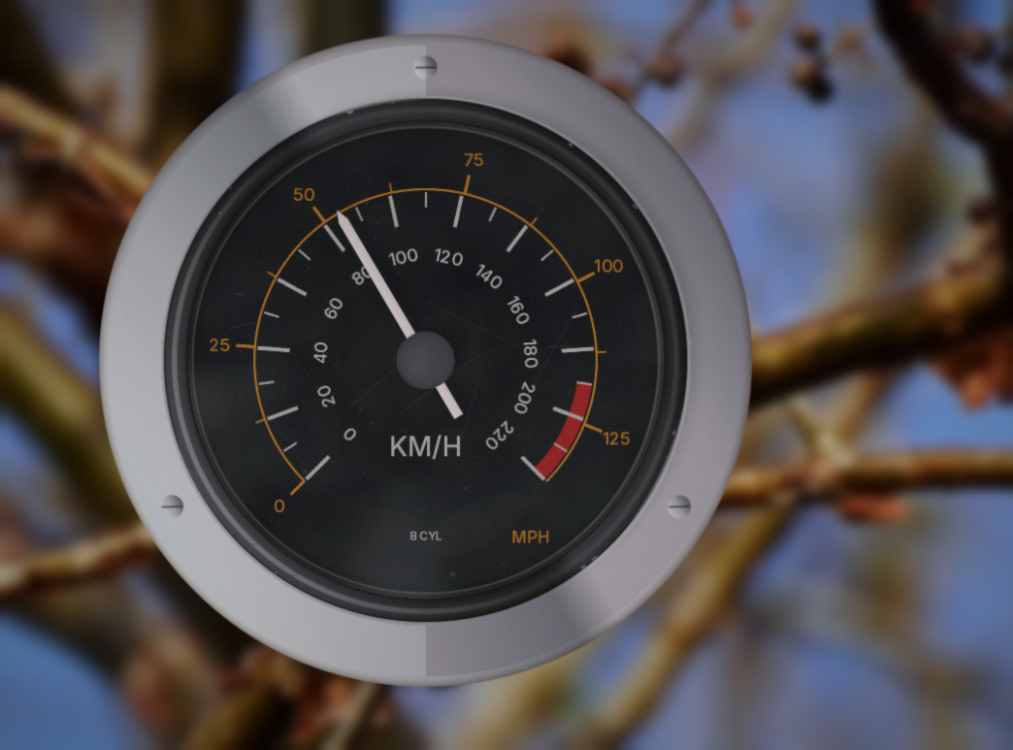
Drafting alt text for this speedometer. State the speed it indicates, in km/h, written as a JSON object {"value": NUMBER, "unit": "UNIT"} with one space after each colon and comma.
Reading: {"value": 85, "unit": "km/h"}
